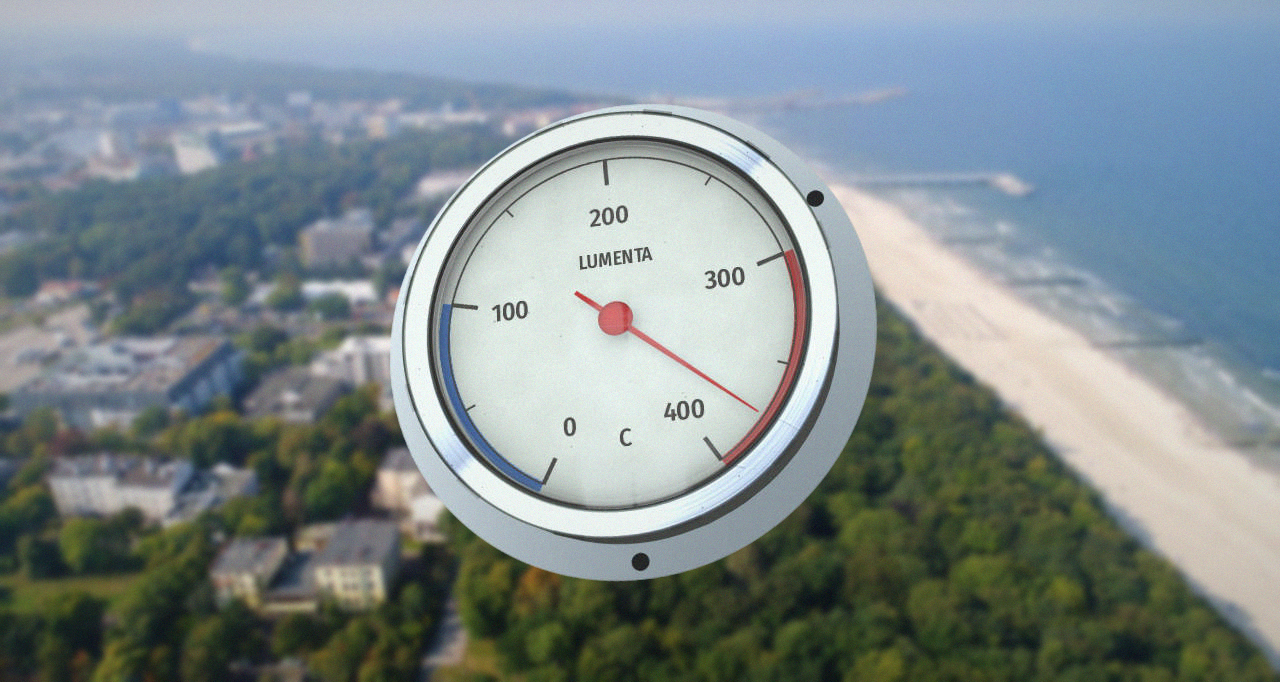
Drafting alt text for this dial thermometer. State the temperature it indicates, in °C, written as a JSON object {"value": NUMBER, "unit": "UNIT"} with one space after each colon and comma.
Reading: {"value": 375, "unit": "°C"}
